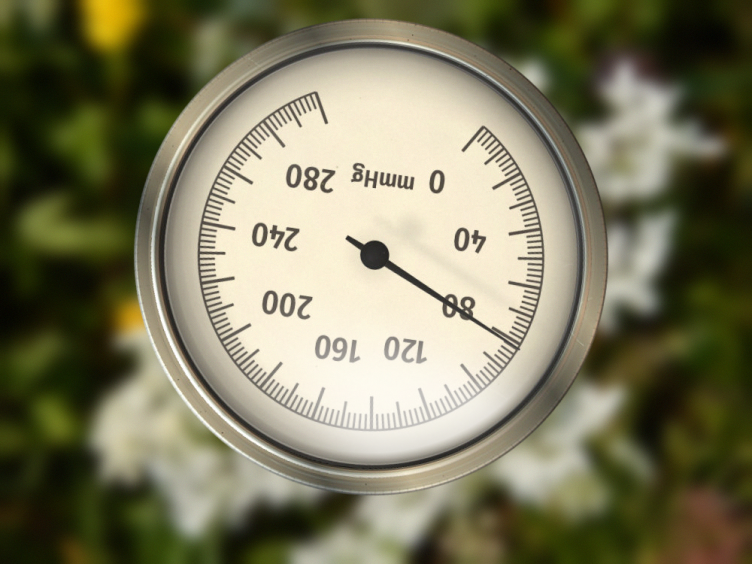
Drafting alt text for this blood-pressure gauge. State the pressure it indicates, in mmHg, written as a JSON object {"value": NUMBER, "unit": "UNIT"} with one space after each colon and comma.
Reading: {"value": 82, "unit": "mmHg"}
